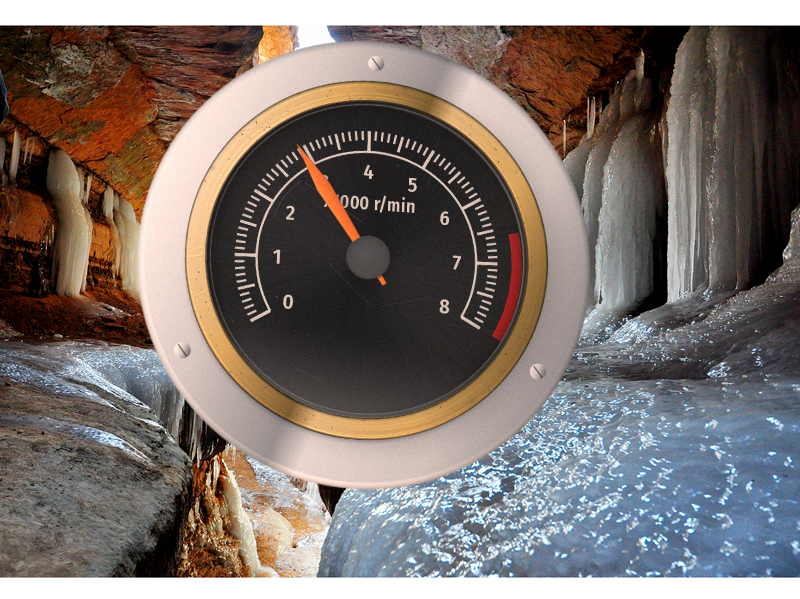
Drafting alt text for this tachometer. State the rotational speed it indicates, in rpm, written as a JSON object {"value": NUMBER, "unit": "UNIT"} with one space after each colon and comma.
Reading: {"value": 2900, "unit": "rpm"}
